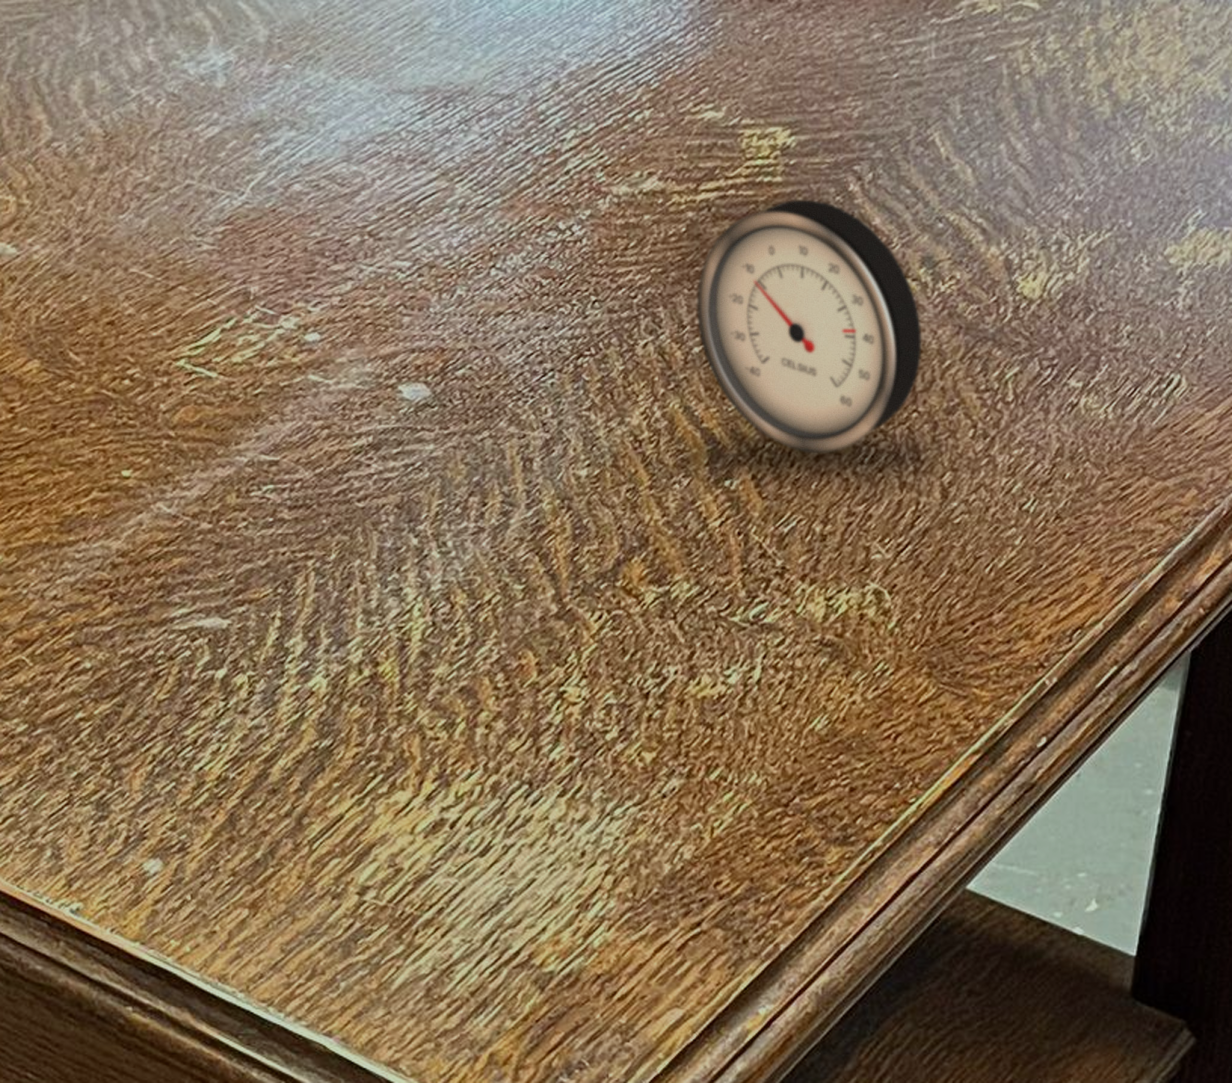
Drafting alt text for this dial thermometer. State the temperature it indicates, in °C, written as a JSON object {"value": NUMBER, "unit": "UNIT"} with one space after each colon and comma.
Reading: {"value": -10, "unit": "°C"}
